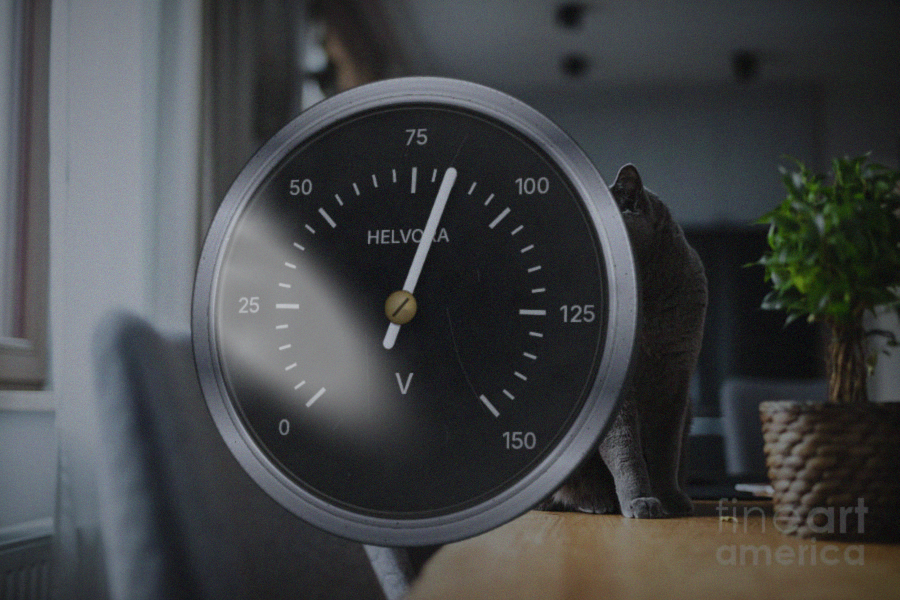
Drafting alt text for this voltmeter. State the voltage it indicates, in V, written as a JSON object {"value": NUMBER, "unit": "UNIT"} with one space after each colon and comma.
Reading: {"value": 85, "unit": "V"}
